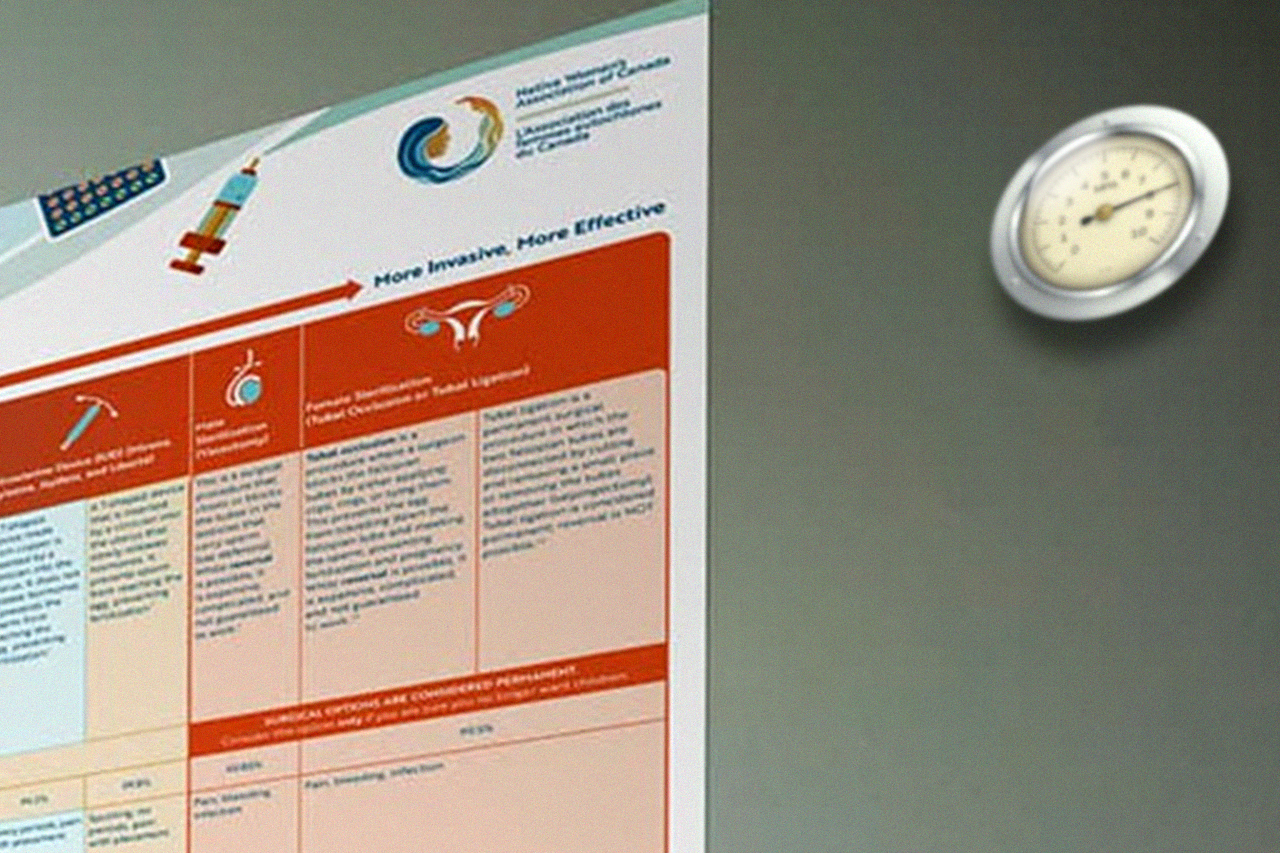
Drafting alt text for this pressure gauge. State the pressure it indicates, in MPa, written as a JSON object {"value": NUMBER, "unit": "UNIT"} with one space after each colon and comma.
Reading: {"value": 8, "unit": "MPa"}
